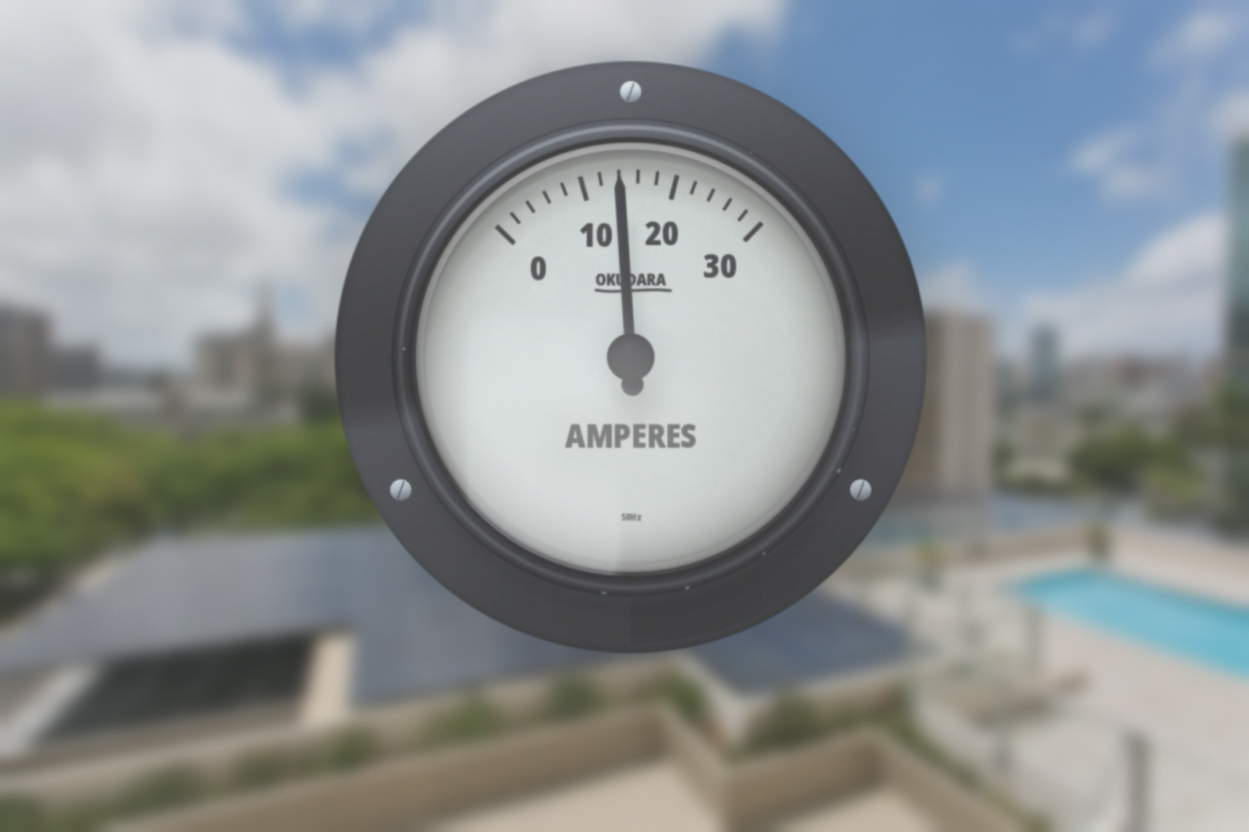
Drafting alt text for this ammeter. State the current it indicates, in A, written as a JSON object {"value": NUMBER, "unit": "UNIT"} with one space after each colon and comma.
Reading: {"value": 14, "unit": "A"}
